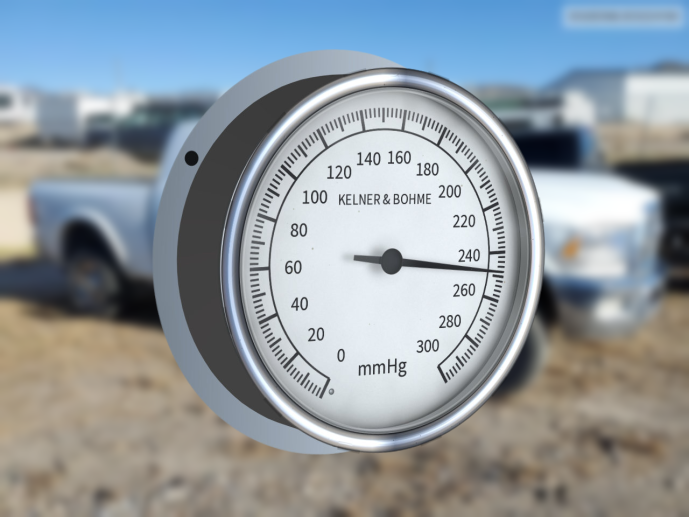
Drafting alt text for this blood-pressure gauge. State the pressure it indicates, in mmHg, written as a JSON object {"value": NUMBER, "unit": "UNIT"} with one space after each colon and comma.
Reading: {"value": 248, "unit": "mmHg"}
